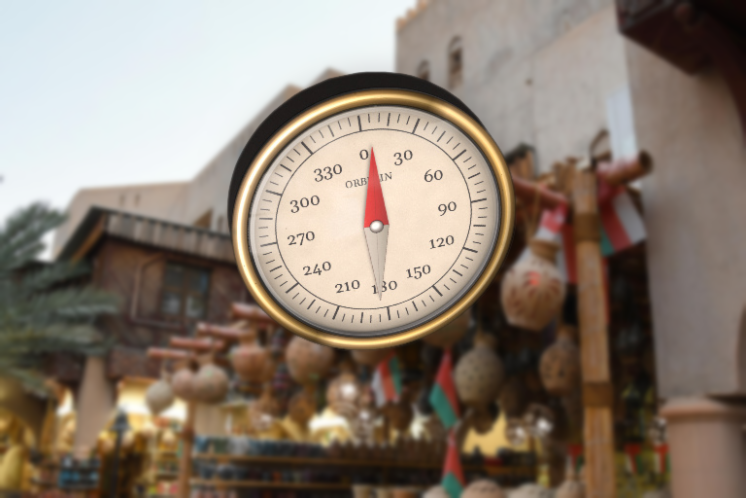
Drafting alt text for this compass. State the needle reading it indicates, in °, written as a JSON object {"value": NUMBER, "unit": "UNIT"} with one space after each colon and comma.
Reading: {"value": 5, "unit": "°"}
